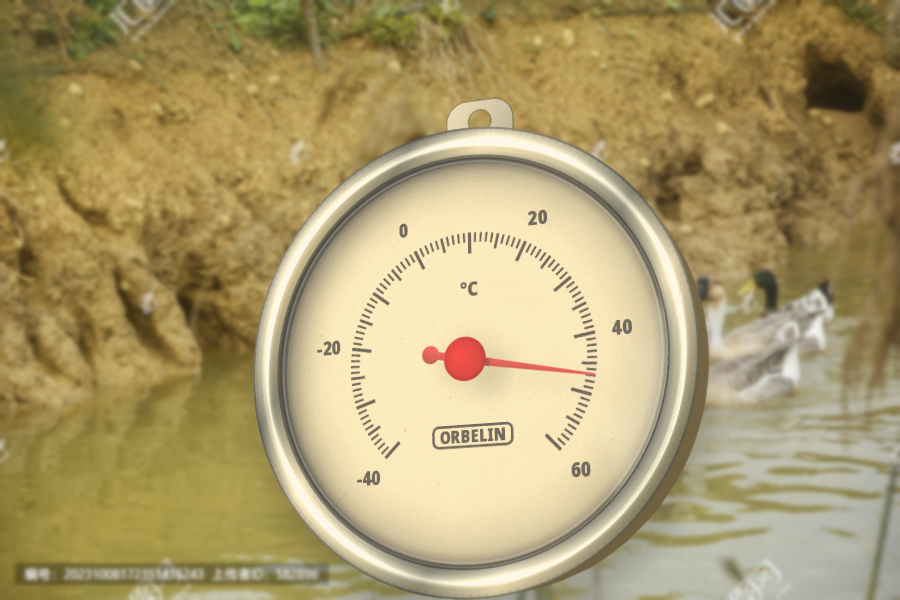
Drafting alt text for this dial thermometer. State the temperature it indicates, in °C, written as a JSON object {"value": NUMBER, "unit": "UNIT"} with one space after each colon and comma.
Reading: {"value": 47, "unit": "°C"}
